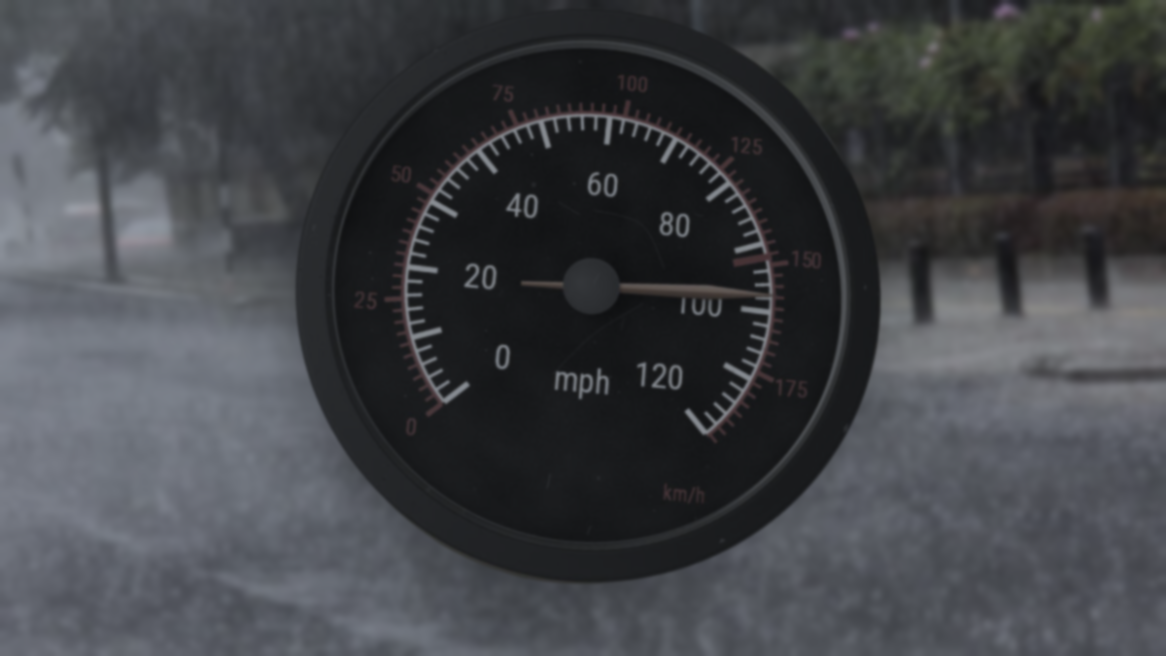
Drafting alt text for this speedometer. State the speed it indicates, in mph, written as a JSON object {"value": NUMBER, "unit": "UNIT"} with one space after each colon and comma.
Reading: {"value": 98, "unit": "mph"}
